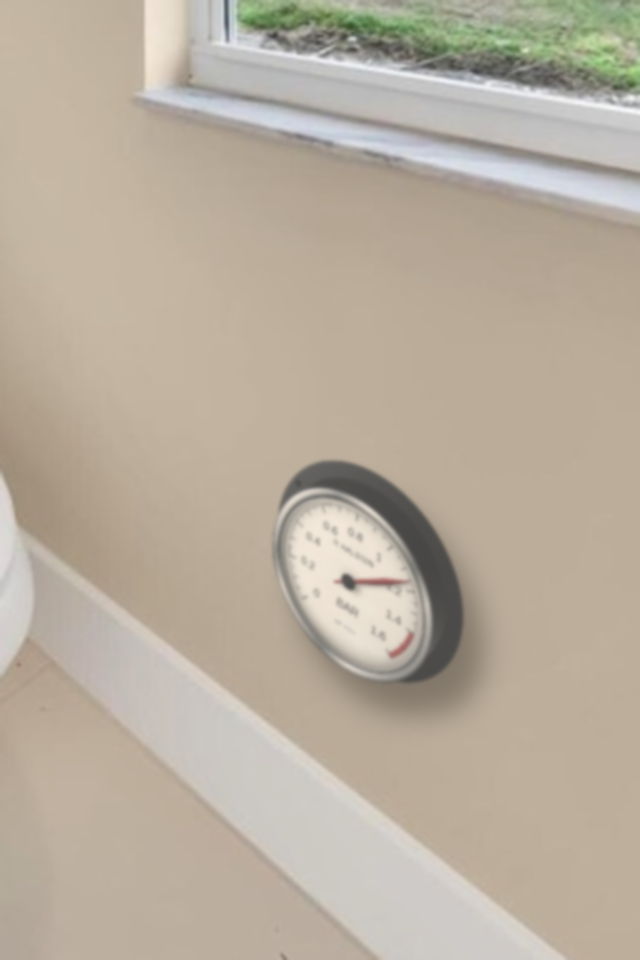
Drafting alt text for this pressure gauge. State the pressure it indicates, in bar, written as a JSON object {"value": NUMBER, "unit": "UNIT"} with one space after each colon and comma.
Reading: {"value": 1.15, "unit": "bar"}
